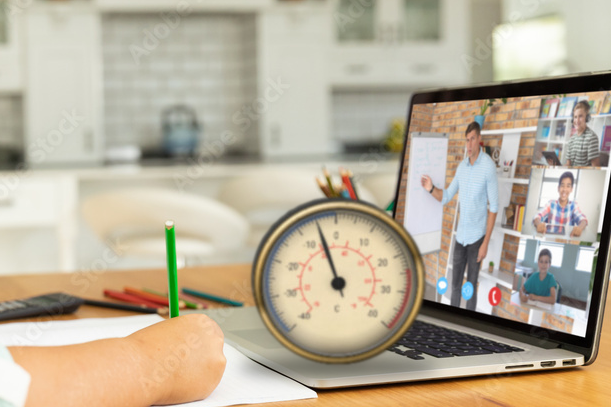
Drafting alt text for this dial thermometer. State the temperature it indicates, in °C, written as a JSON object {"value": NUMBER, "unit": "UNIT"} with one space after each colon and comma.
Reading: {"value": -5, "unit": "°C"}
